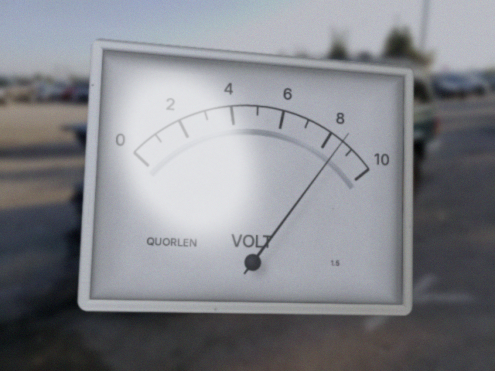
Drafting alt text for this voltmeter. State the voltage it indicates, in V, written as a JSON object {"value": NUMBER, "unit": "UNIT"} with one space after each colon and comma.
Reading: {"value": 8.5, "unit": "V"}
